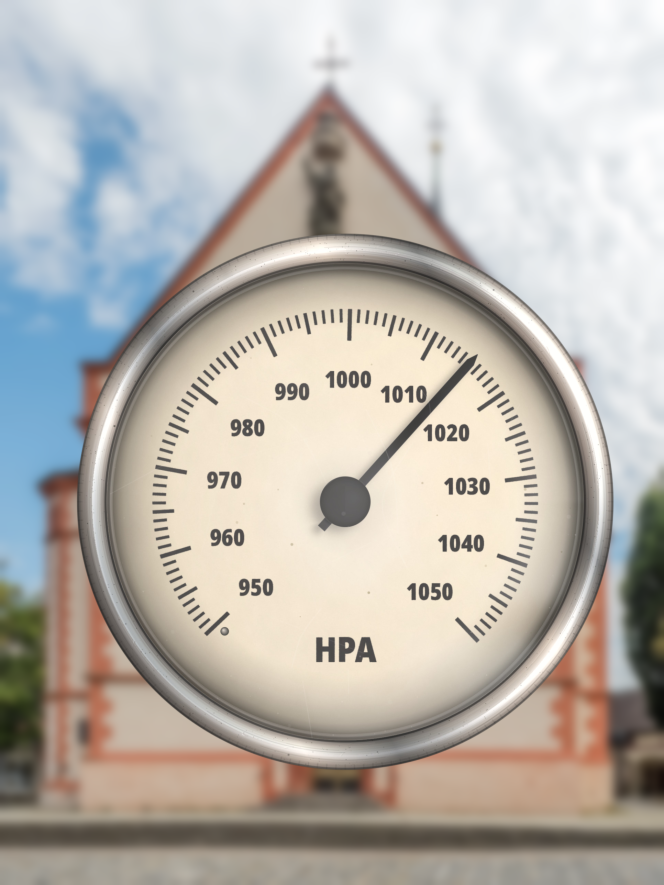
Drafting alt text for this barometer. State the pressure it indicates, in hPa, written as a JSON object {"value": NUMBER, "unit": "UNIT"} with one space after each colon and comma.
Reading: {"value": 1015, "unit": "hPa"}
